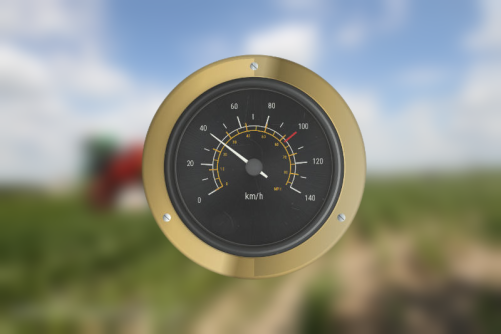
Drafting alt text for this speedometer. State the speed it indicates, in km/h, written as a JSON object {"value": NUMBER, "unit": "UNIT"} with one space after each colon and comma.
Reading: {"value": 40, "unit": "km/h"}
